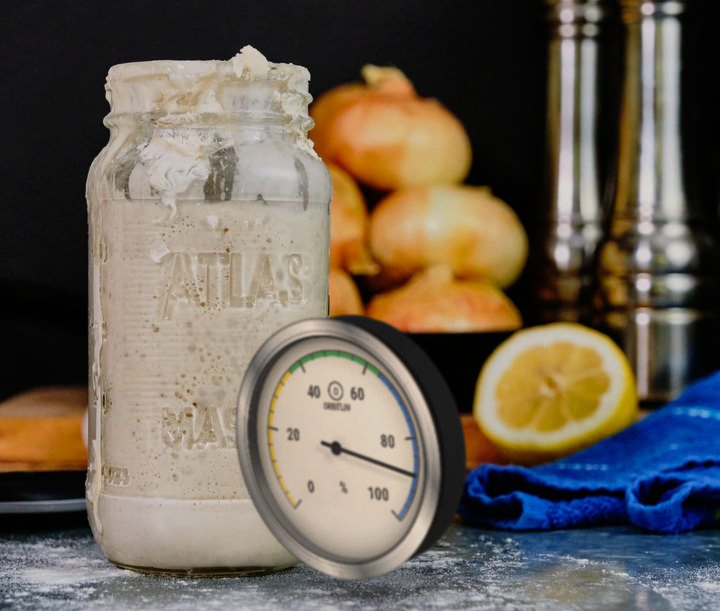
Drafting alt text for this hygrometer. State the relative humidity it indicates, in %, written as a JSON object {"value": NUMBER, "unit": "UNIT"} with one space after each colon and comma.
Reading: {"value": 88, "unit": "%"}
